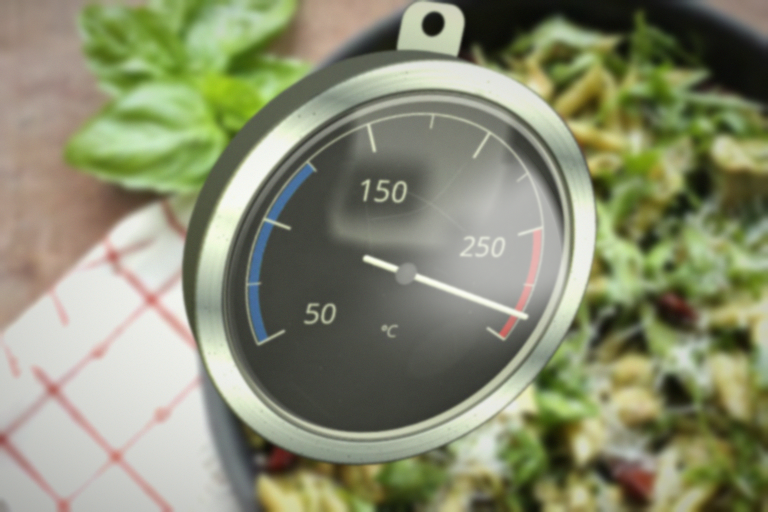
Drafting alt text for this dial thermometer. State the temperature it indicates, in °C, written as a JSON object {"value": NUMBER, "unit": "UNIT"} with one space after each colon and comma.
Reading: {"value": 287.5, "unit": "°C"}
